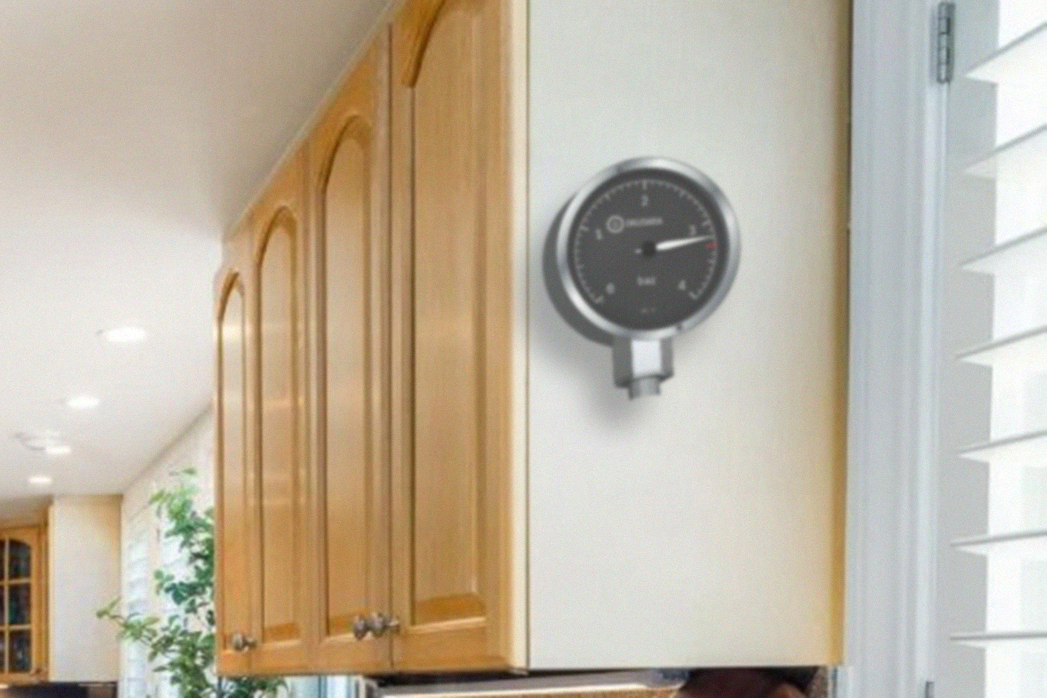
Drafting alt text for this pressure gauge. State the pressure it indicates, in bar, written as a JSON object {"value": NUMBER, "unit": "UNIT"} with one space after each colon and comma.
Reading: {"value": 3.2, "unit": "bar"}
